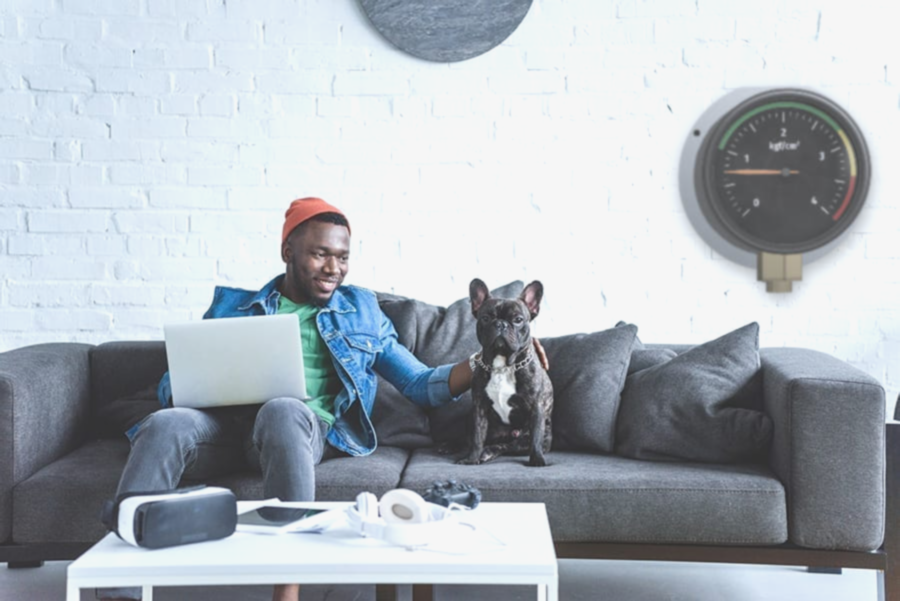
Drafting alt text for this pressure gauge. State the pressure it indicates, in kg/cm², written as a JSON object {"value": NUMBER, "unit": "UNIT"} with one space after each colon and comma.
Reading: {"value": 0.7, "unit": "kg/cm²"}
